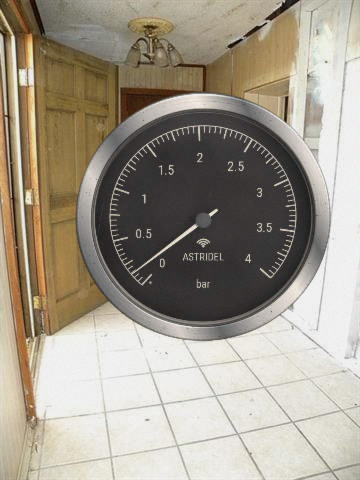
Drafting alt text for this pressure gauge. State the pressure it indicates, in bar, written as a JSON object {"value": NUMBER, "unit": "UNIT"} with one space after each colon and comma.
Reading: {"value": 0.15, "unit": "bar"}
